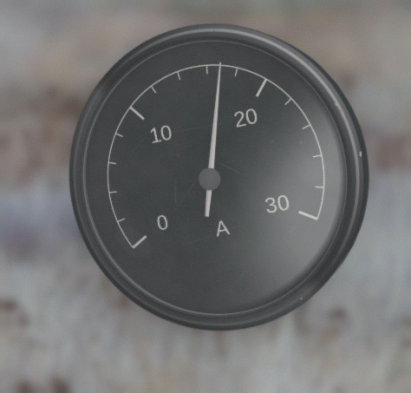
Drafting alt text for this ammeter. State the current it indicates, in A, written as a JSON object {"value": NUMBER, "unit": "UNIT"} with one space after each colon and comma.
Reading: {"value": 17, "unit": "A"}
